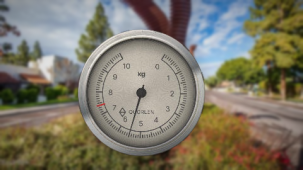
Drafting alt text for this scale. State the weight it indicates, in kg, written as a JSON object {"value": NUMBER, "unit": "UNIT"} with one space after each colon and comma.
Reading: {"value": 5.5, "unit": "kg"}
